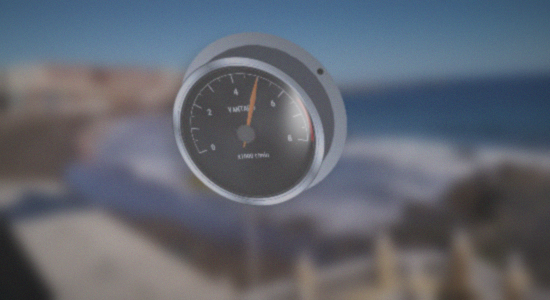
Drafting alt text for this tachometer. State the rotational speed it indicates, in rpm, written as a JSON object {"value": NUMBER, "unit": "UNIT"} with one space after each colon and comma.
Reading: {"value": 5000, "unit": "rpm"}
